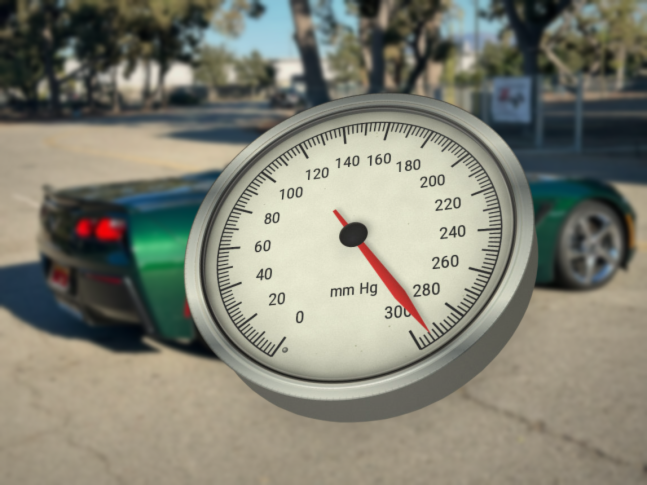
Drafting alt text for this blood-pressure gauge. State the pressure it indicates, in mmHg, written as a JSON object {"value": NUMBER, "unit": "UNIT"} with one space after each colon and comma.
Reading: {"value": 294, "unit": "mmHg"}
